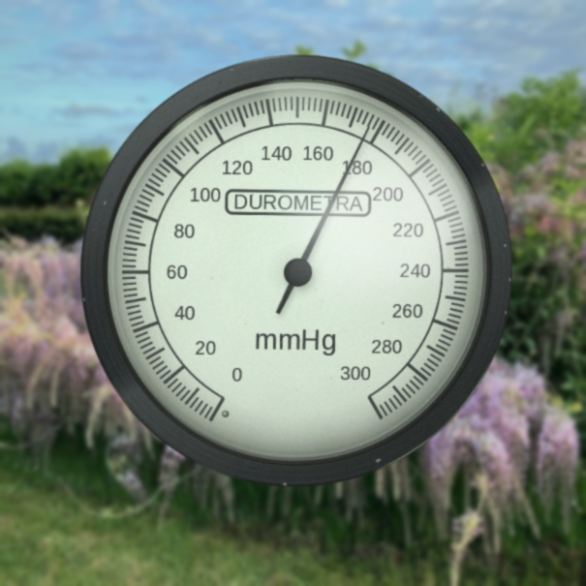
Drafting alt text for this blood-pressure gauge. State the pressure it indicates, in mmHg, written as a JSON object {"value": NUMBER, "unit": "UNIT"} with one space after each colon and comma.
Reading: {"value": 176, "unit": "mmHg"}
